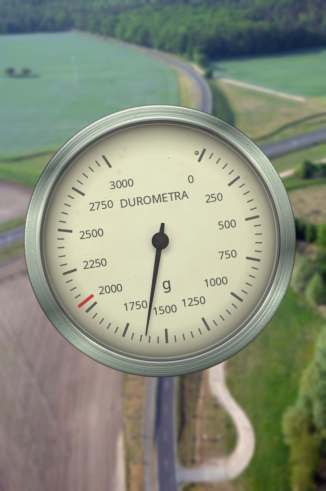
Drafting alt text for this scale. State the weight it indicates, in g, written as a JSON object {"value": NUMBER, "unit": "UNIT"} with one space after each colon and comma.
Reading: {"value": 1625, "unit": "g"}
